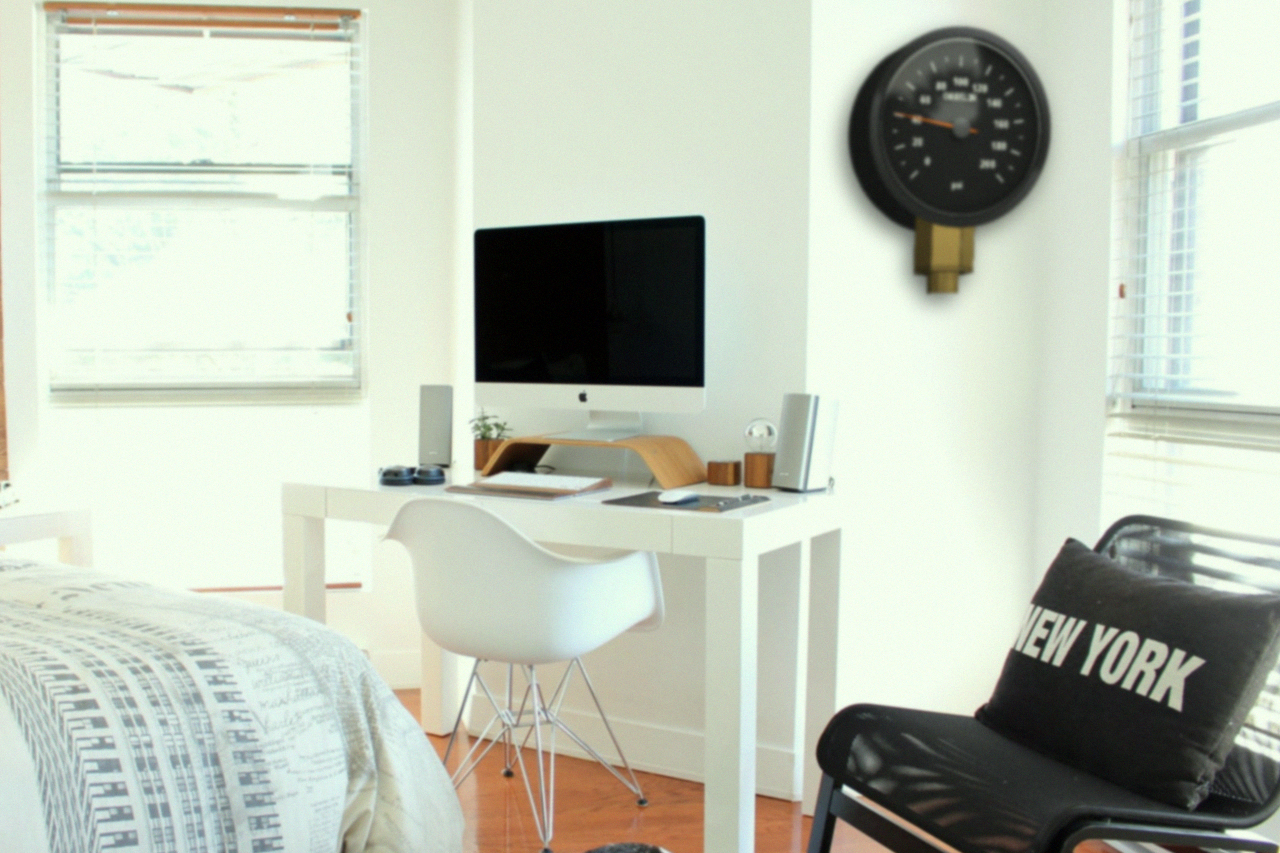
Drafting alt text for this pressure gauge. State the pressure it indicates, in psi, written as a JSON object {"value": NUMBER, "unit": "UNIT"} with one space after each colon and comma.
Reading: {"value": 40, "unit": "psi"}
